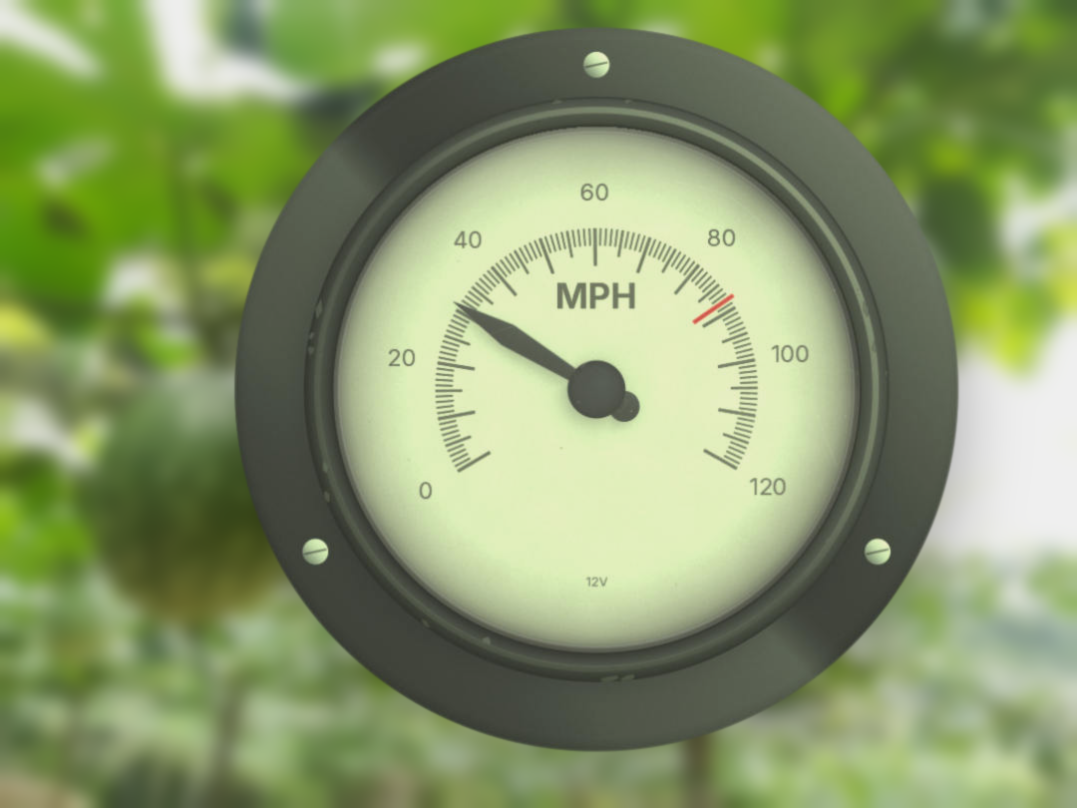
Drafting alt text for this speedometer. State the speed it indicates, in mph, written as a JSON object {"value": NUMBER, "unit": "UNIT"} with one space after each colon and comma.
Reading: {"value": 31, "unit": "mph"}
